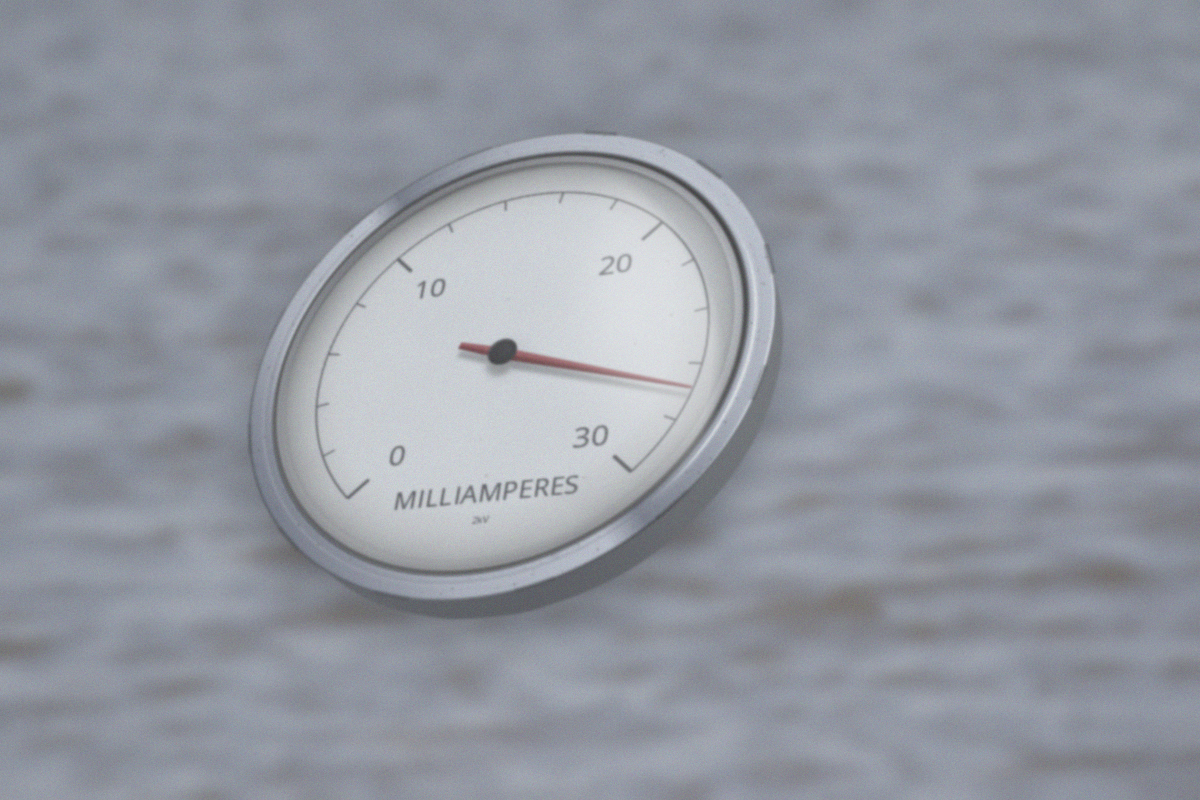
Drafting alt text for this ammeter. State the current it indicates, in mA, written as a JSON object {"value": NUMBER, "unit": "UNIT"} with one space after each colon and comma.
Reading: {"value": 27, "unit": "mA"}
